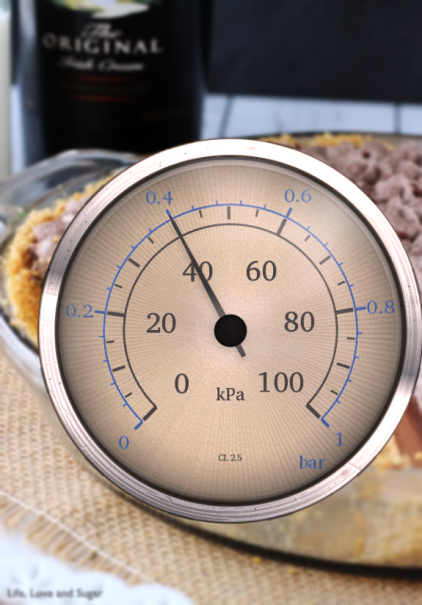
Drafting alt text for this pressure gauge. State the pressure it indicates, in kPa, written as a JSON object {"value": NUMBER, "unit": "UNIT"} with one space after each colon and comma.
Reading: {"value": 40, "unit": "kPa"}
